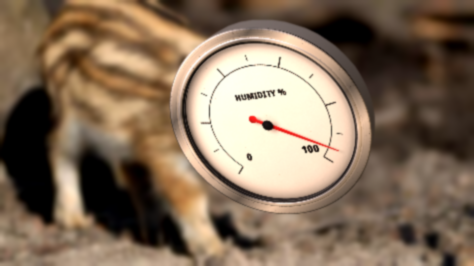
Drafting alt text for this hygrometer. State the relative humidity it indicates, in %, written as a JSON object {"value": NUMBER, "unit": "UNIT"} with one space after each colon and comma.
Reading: {"value": 95, "unit": "%"}
